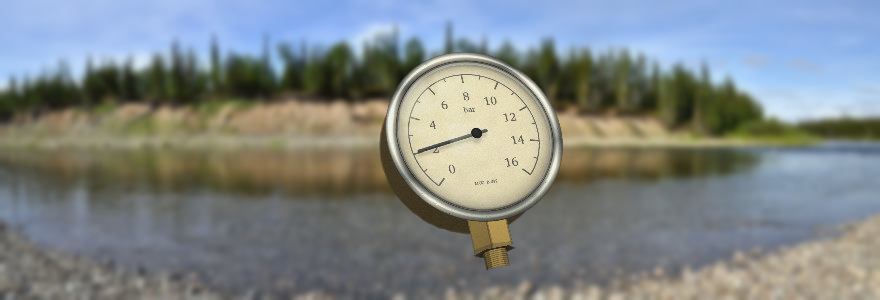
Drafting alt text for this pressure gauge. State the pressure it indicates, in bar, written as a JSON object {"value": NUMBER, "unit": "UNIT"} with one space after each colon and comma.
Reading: {"value": 2, "unit": "bar"}
